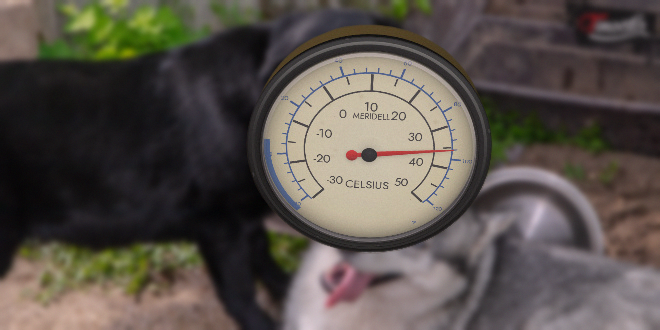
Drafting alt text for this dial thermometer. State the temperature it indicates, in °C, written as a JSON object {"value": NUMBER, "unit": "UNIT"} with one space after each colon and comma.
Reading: {"value": 35, "unit": "°C"}
